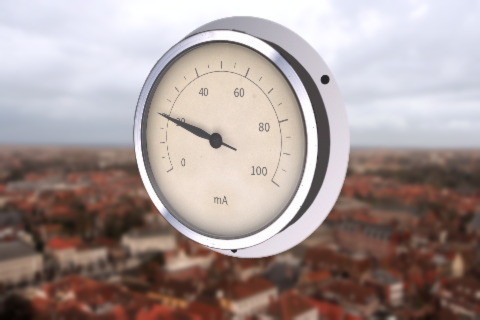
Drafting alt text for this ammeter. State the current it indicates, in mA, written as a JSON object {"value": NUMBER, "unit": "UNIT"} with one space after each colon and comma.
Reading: {"value": 20, "unit": "mA"}
